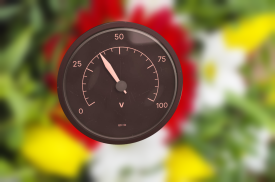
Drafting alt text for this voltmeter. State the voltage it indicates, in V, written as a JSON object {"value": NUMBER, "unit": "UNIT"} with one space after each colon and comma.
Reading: {"value": 37.5, "unit": "V"}
